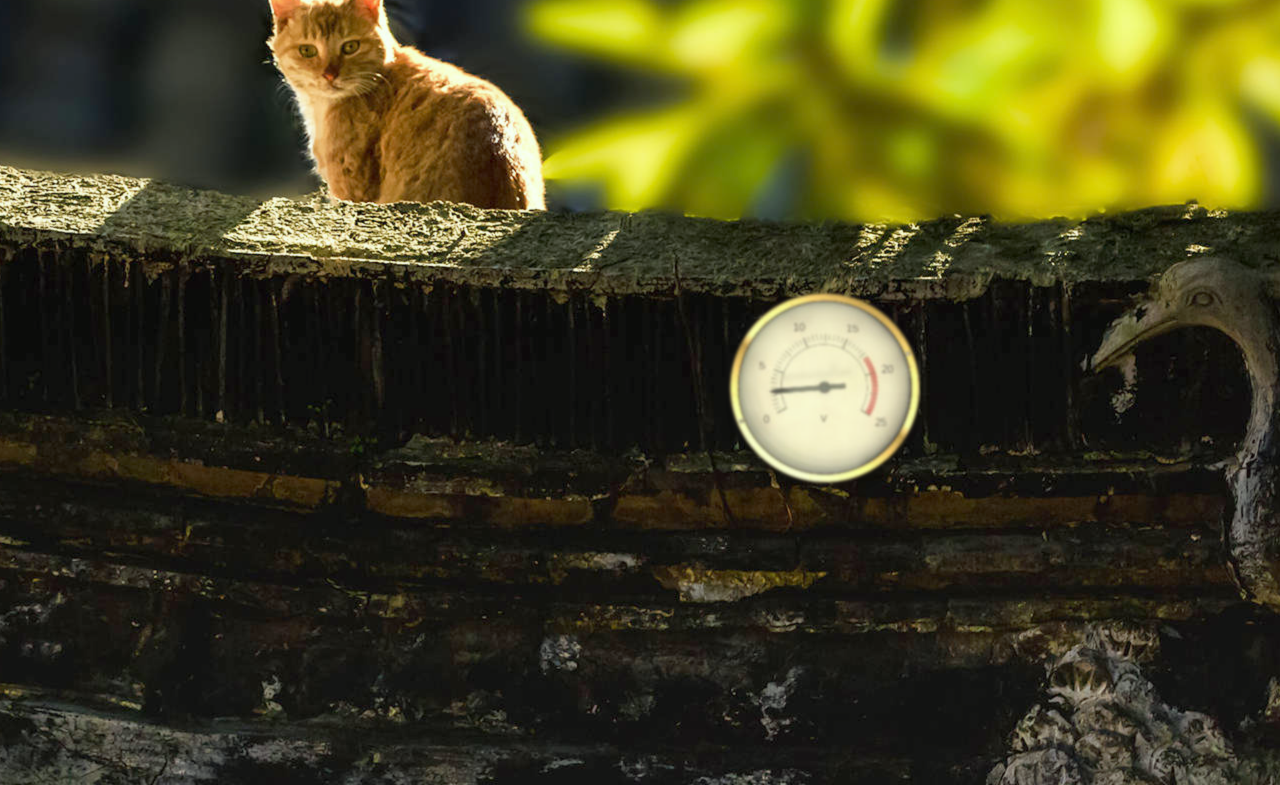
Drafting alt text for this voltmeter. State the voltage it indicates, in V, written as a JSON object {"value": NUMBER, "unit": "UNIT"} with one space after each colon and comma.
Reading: {"value": 2.5, "unit": "V"}
